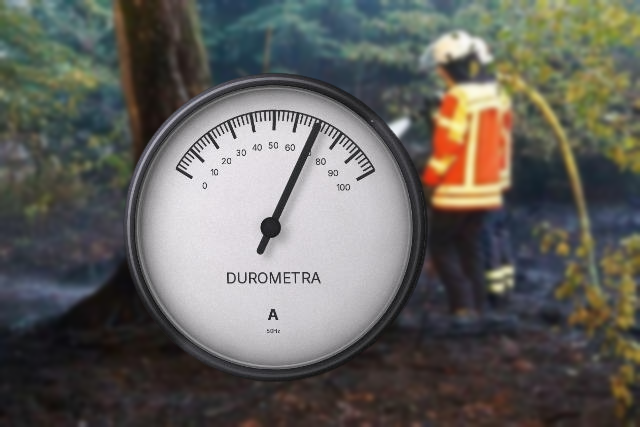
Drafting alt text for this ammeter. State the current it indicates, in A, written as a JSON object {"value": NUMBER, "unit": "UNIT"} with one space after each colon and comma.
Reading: {"value": 70, "unit": "A"}
